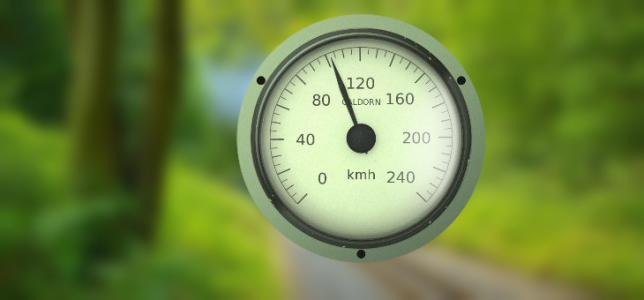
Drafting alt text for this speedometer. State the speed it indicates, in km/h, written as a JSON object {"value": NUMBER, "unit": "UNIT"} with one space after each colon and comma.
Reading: {"value": 102.5, "unit": "km/h"}
